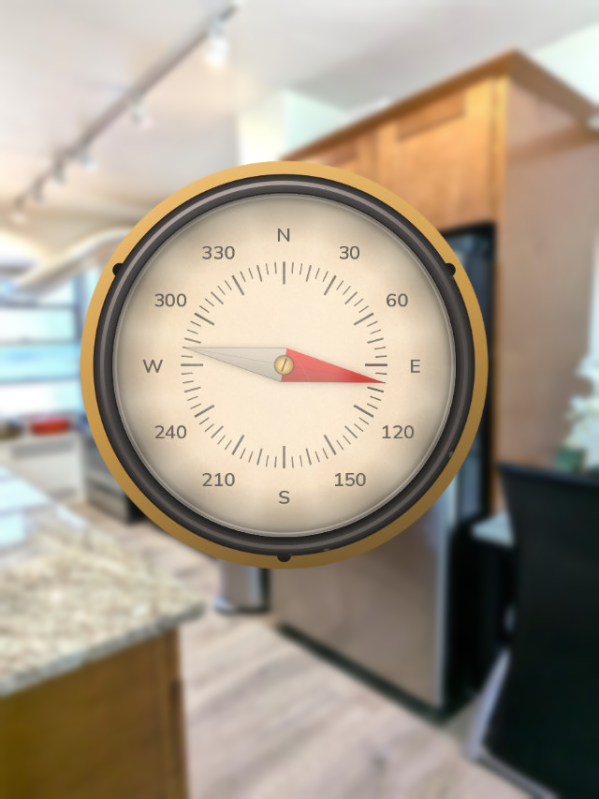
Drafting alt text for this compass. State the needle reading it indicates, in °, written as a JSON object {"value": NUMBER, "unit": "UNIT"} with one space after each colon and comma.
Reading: {"value": 100, "unit": "°"}
